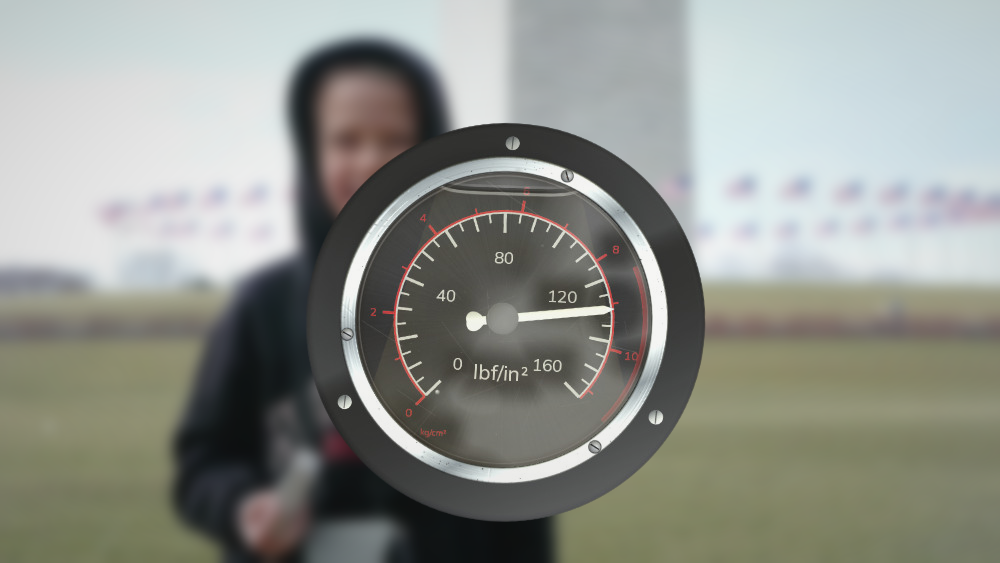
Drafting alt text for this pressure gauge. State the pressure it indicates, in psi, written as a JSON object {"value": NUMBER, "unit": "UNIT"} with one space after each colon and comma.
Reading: {"value": 130, "unit": "psi"}
